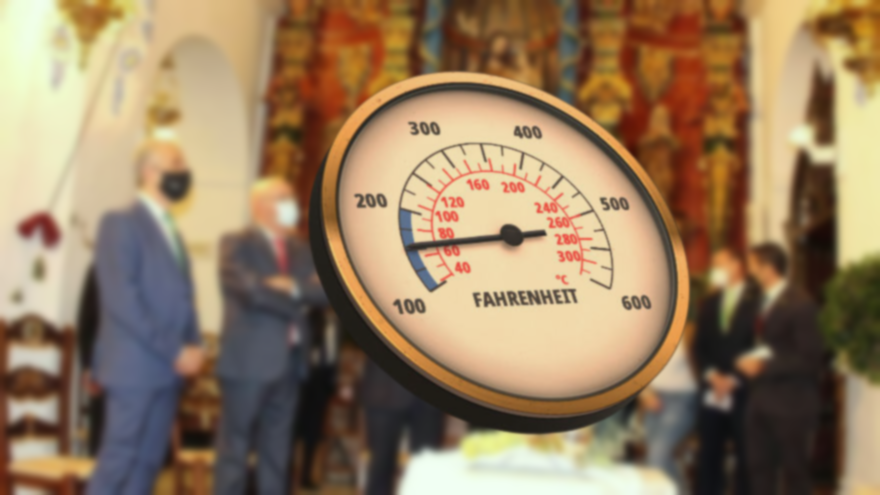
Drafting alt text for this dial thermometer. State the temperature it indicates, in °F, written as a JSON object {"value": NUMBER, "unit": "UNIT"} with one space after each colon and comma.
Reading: {"value": 150, "unit": "°F"}
